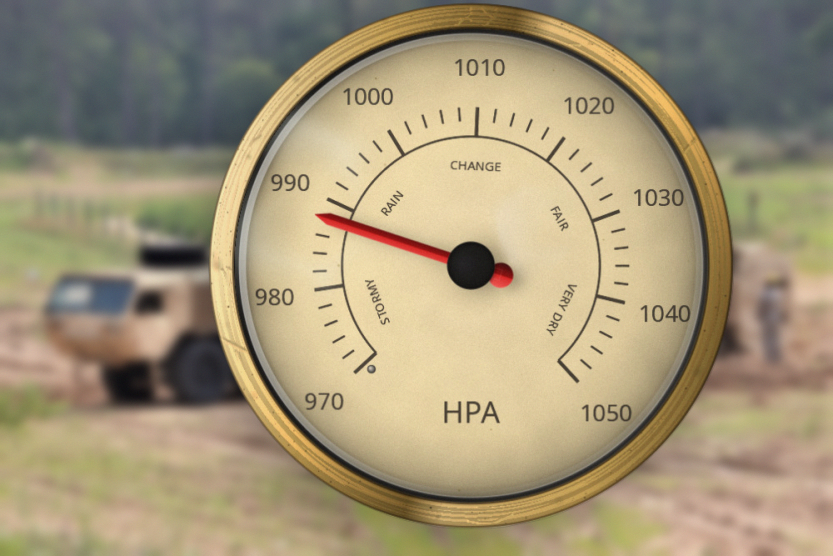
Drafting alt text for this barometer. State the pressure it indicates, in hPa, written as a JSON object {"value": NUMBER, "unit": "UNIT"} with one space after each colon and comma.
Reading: {"value": 988, "unit": "hPa"}
